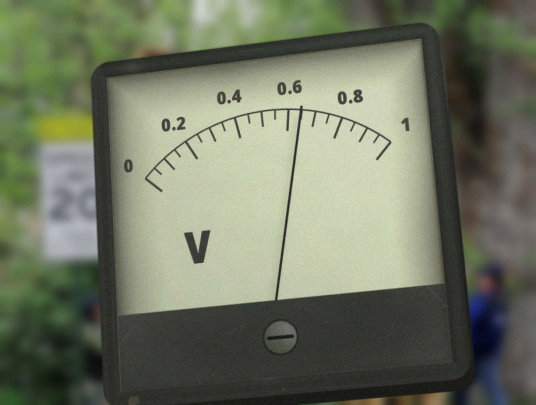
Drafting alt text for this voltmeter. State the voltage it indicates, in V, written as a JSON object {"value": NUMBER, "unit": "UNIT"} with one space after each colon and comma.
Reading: {"value": 0.65, "unit": "V"}
